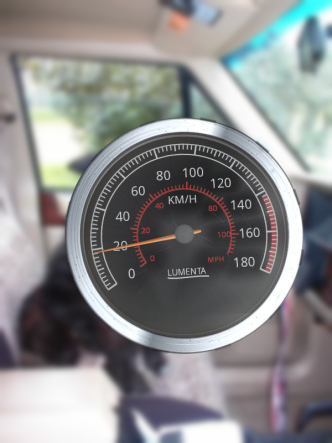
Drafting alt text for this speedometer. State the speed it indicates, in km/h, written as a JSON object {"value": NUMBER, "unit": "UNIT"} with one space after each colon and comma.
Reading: {"value": 18, "unit": "km/h"}
